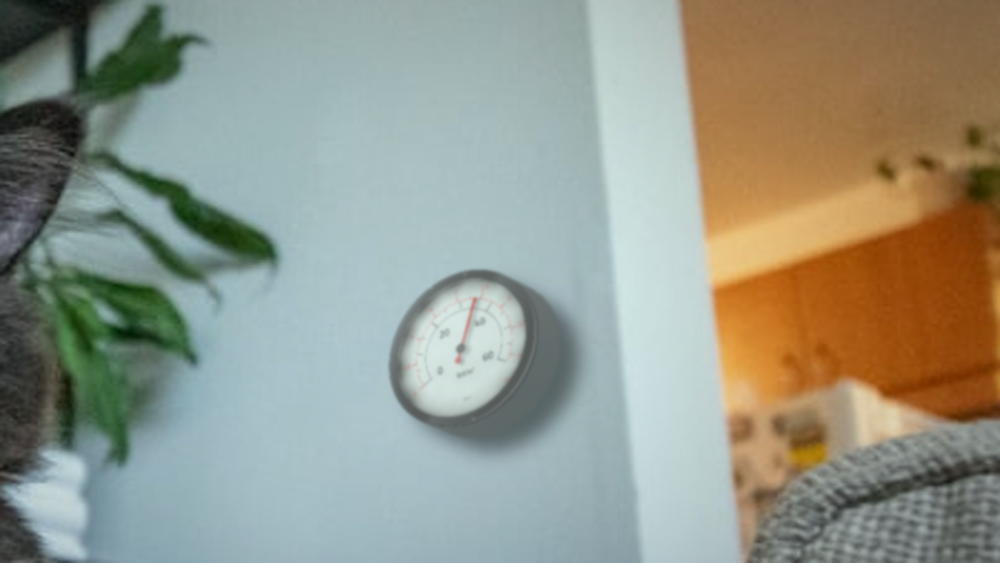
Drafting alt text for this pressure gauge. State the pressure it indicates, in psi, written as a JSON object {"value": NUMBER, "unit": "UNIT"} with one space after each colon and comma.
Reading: {"value": 35, "unit": "psi"}
